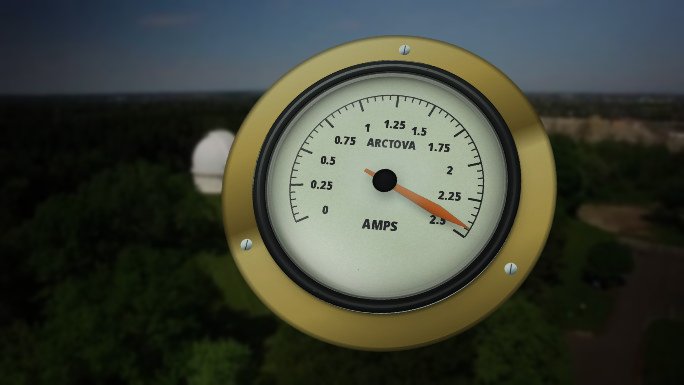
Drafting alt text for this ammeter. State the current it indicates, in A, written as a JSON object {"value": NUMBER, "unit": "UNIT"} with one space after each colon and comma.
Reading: {"value": 2.45, "unit": "A"}
